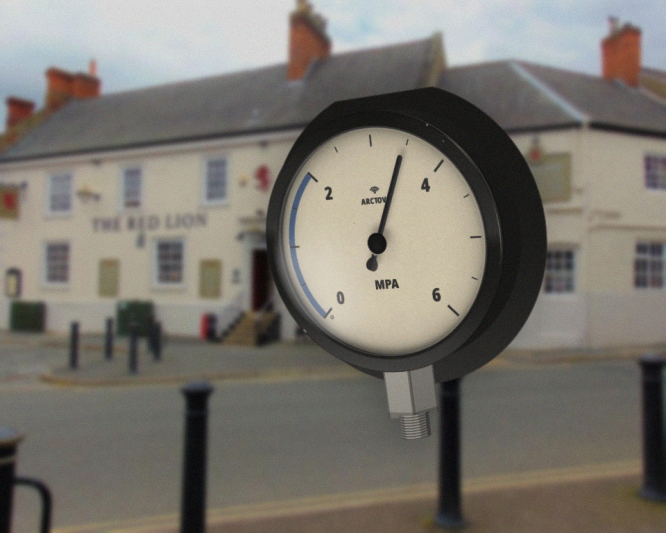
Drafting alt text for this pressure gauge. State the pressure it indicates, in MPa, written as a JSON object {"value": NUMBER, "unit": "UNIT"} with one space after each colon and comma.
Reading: {"value": 3.5, "unit": "MPa"}
